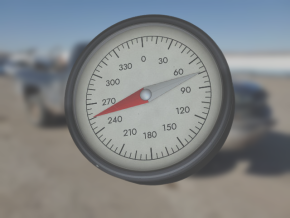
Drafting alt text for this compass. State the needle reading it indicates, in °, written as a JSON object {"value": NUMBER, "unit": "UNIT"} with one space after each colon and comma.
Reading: {"value": 255, "unit": "°"}
